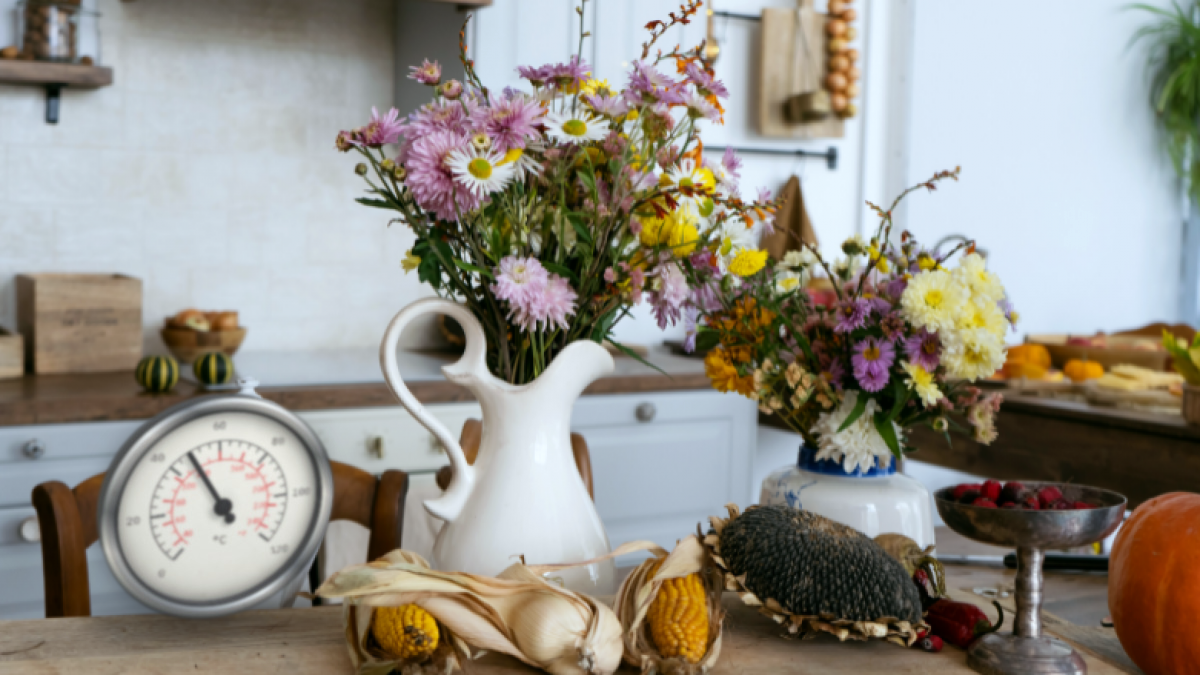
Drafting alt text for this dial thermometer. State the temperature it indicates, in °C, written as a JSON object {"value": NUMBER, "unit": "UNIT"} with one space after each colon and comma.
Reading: {"value": 48, "unit": "°C"}
